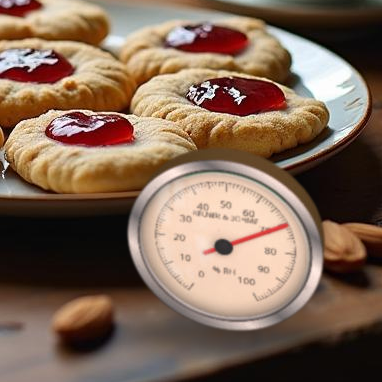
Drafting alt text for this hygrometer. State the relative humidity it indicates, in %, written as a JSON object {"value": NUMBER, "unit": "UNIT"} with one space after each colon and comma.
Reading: {"value": 70, "unit": "%"}
